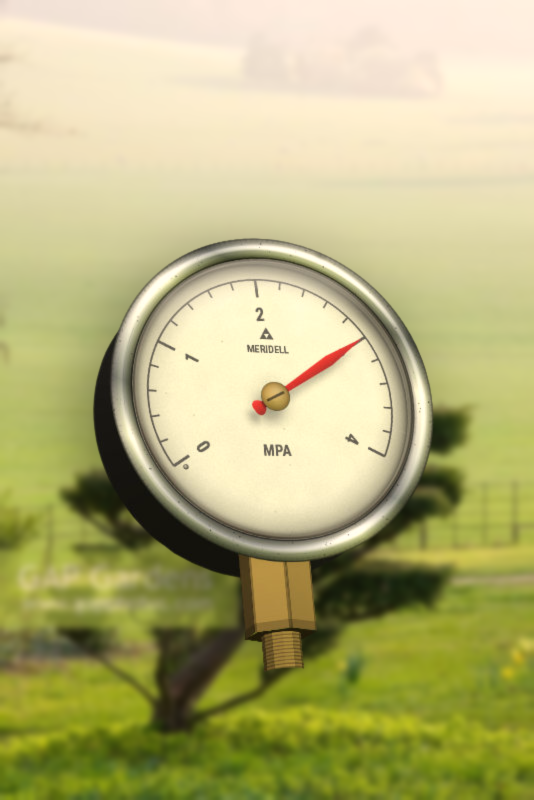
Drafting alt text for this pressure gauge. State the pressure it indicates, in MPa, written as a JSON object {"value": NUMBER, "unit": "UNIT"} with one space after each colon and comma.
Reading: {"value": 3, "unit": "MPa"}
